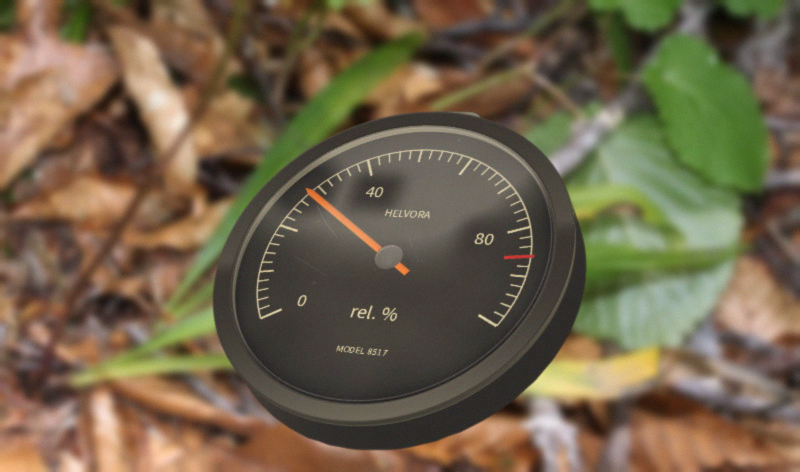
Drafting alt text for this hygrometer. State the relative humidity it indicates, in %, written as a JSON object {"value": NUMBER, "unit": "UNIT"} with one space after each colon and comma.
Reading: {"value": 28, "unit": "%"}
